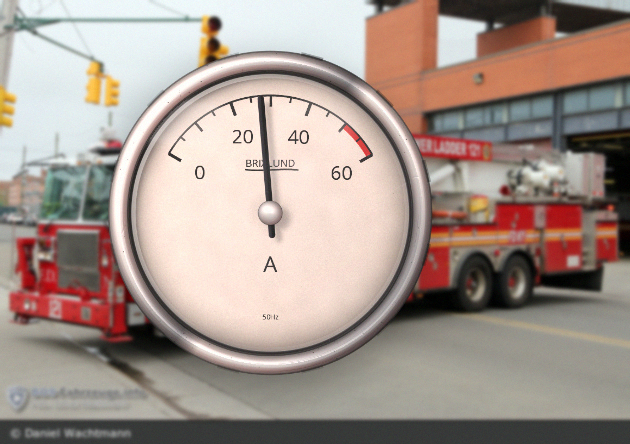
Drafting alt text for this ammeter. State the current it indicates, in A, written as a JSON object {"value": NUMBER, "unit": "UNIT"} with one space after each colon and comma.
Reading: {"value": 27.5, "unit": "A"}
